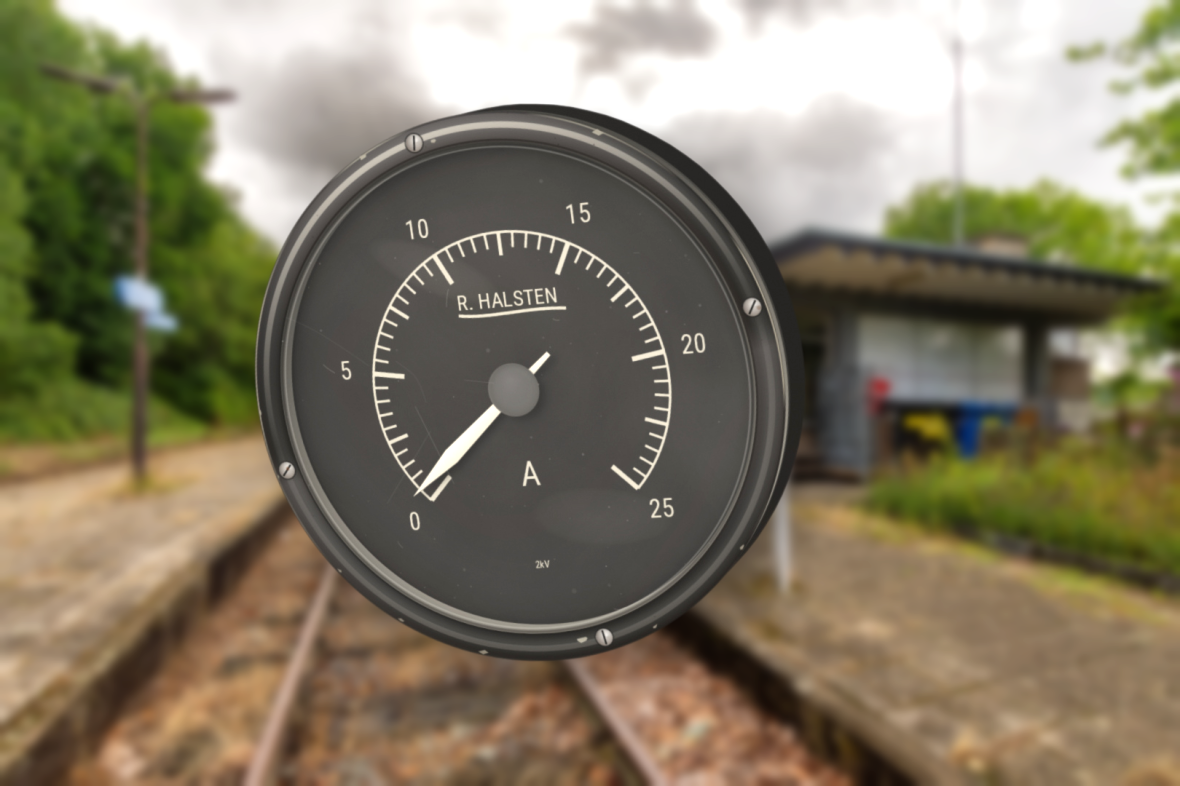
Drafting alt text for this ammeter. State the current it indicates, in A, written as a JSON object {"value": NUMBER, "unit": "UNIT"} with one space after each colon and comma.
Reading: {"value": 0.5, "unit": "A"}
